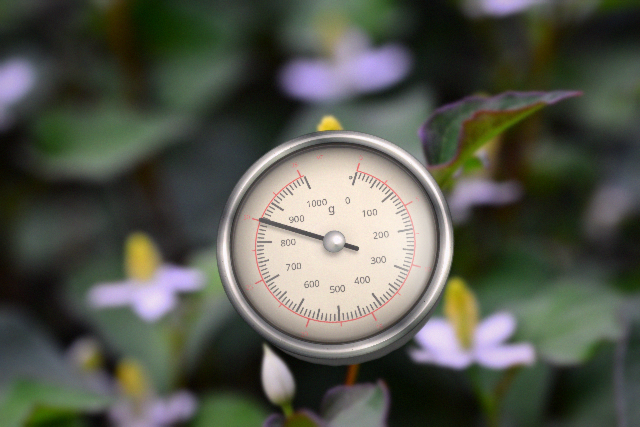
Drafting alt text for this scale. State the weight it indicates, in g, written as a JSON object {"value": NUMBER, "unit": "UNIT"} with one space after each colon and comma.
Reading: {"value": 850, "unit": "g"}
